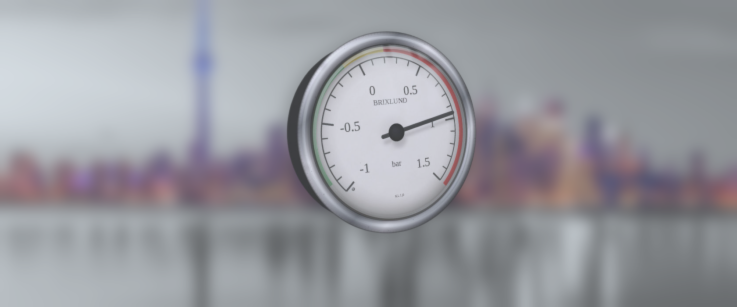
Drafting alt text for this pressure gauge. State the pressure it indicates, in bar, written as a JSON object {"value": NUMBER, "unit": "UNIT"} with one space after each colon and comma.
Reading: {"value": 0.95, "unit": "bar"}
